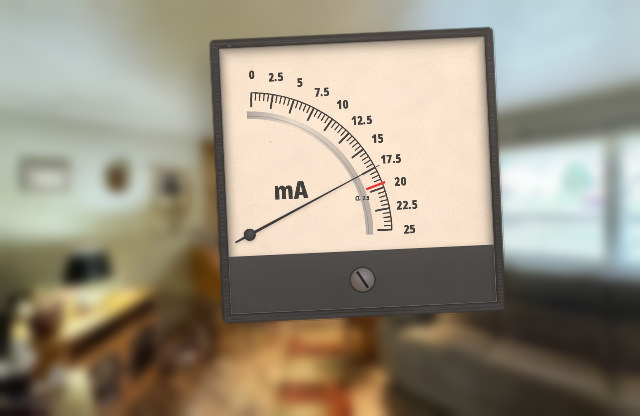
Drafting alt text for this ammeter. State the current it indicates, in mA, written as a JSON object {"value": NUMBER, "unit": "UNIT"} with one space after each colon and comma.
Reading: {"value": 17.5, "unit": "mA"}
